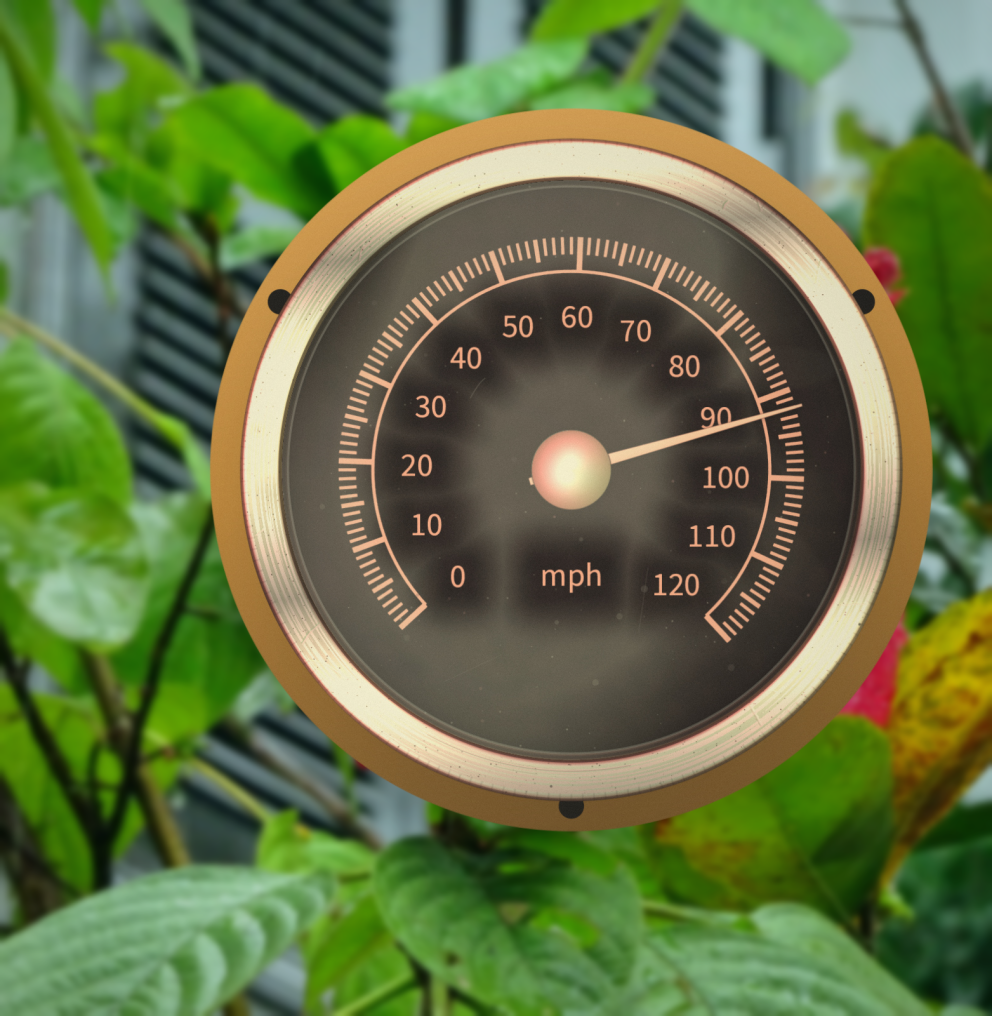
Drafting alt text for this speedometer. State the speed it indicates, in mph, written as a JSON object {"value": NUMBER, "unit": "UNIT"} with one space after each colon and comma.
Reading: {"value": 92, "unit": "mph"}
